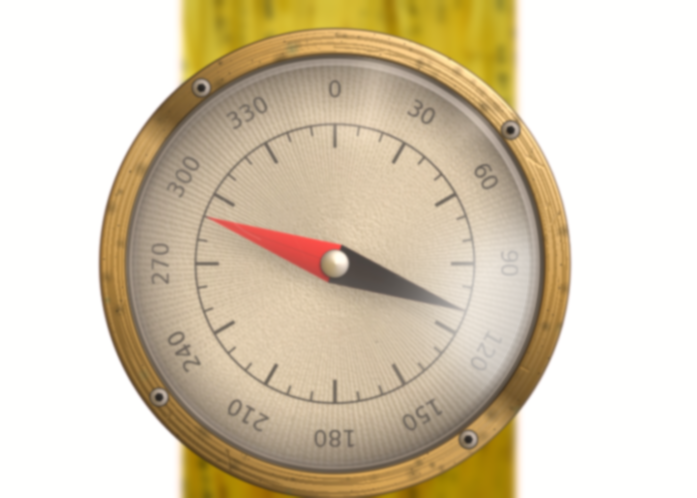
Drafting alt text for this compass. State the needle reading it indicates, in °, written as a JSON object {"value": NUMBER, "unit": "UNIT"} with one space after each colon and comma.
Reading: {"value": 290, "unit": "°"}
